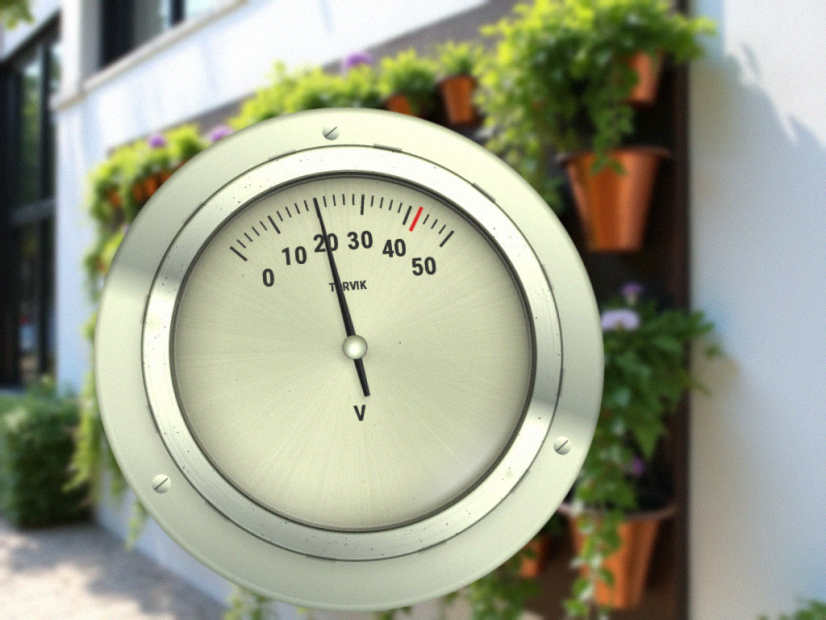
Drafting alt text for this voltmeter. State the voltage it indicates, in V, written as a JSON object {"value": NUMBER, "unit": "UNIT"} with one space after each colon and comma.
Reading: {"value": 20, "unit": "V"}
